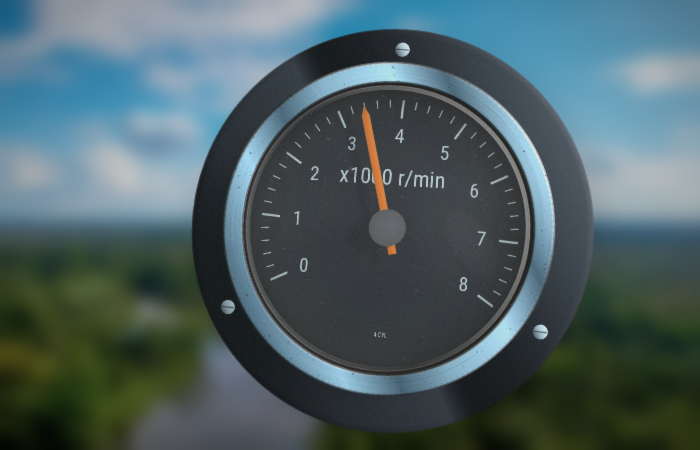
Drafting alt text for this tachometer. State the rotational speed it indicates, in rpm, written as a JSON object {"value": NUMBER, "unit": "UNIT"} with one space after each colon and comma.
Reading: {"value": 3400, "unit": "rpm"}
